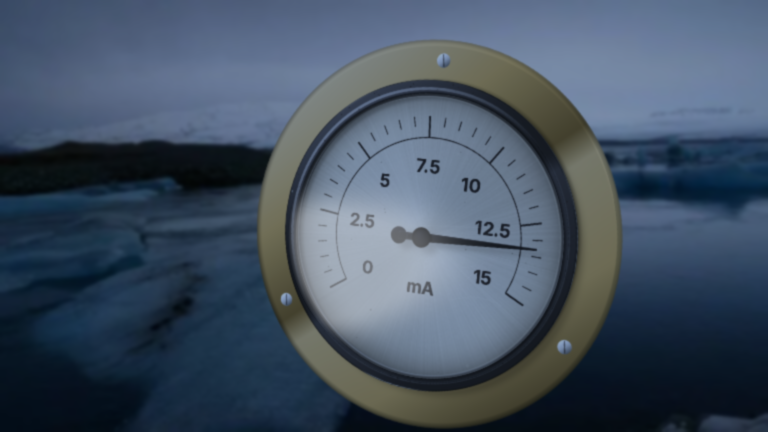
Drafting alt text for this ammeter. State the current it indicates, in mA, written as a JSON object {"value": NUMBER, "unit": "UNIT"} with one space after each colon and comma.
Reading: {"value": 13.25, "unit": "mA"}
